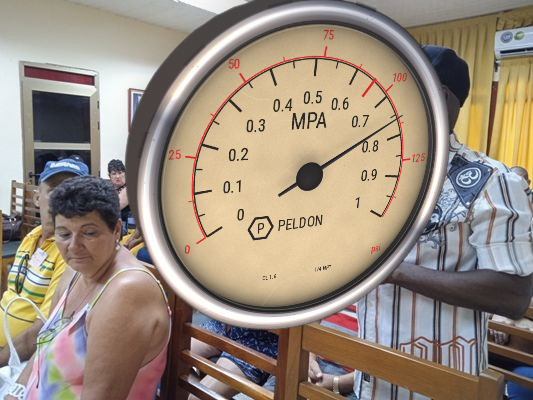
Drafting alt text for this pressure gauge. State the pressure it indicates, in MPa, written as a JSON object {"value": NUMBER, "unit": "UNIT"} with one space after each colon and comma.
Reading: {"value": 0.75, "unit": "MPa"}
